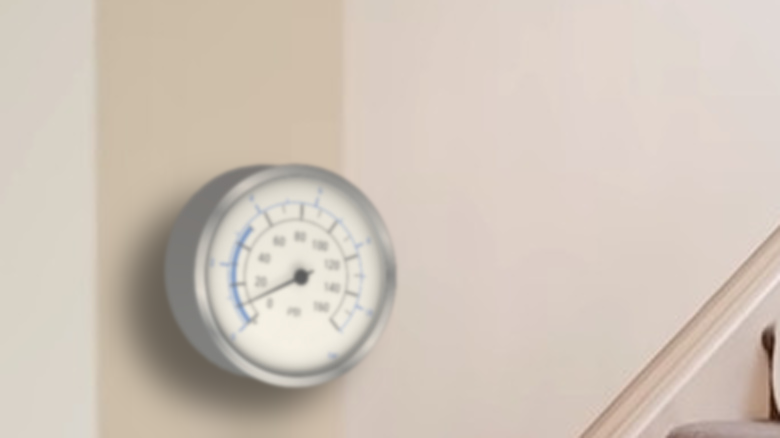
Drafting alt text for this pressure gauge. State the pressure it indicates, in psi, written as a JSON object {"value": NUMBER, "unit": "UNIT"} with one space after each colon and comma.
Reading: {"value": 10, "unit": "psi"}
